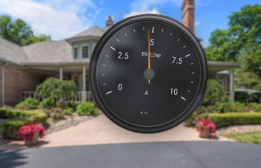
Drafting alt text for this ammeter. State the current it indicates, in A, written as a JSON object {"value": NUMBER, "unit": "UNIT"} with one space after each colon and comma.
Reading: {"value": 4.75, "unit": "A"}
